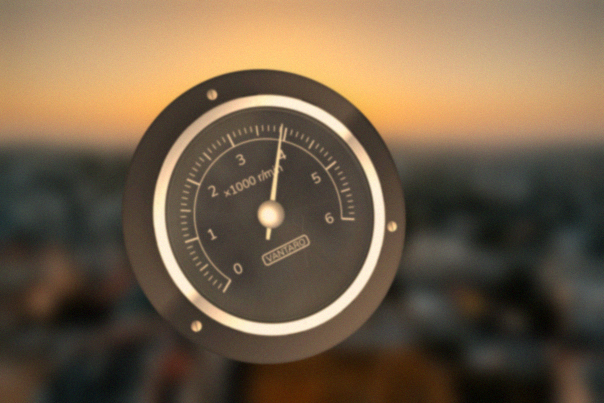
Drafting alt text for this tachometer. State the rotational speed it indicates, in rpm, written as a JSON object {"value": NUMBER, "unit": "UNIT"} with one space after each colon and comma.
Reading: {"value": 3900, "unit": "rpm"}
